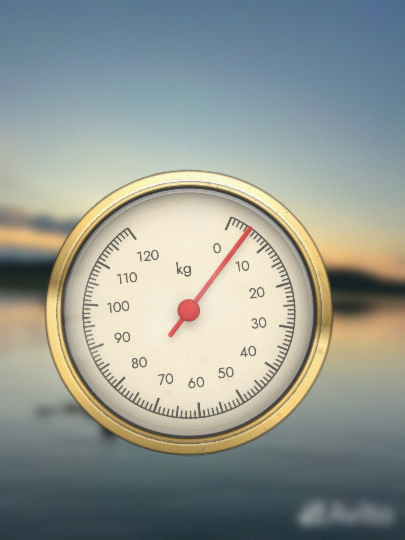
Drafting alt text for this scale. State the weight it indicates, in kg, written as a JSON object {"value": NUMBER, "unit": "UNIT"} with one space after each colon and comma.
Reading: {"value": 5, "unit": "kg"}
